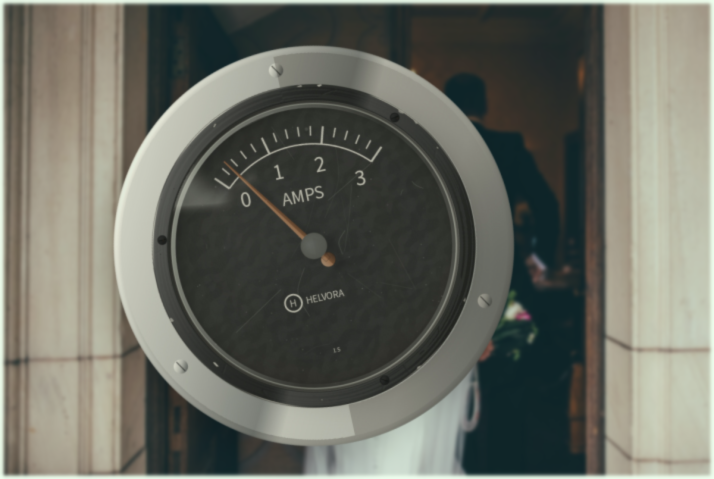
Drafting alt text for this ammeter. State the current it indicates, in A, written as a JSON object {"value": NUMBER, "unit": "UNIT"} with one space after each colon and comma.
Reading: {"value": 0.3, "unit": "A"}
